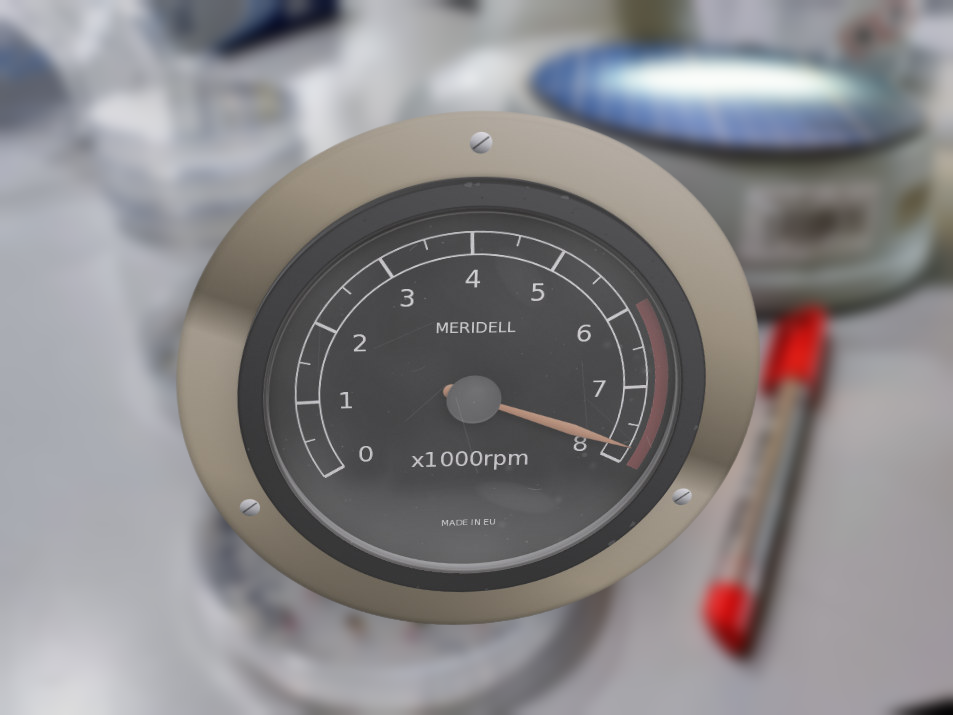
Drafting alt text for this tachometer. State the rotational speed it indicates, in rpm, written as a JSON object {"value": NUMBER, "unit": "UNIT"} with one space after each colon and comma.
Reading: {"value": 7750, "unit": "rpm"}
